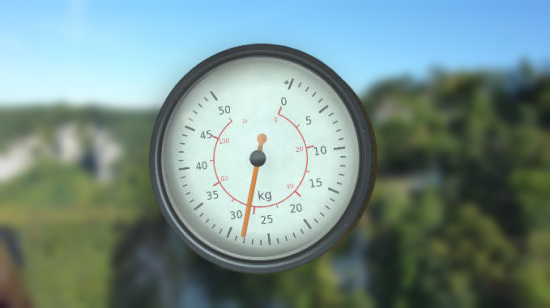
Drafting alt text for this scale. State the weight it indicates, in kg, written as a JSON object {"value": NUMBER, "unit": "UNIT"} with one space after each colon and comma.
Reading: {"value": 28, "unit": "kg"}
